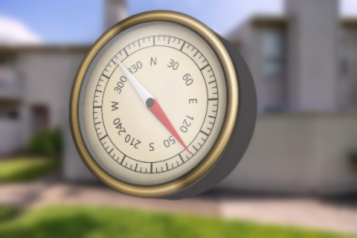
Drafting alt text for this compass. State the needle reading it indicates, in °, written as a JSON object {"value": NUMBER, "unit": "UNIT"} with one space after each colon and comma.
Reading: {"value": 140, "unit": "°"}
